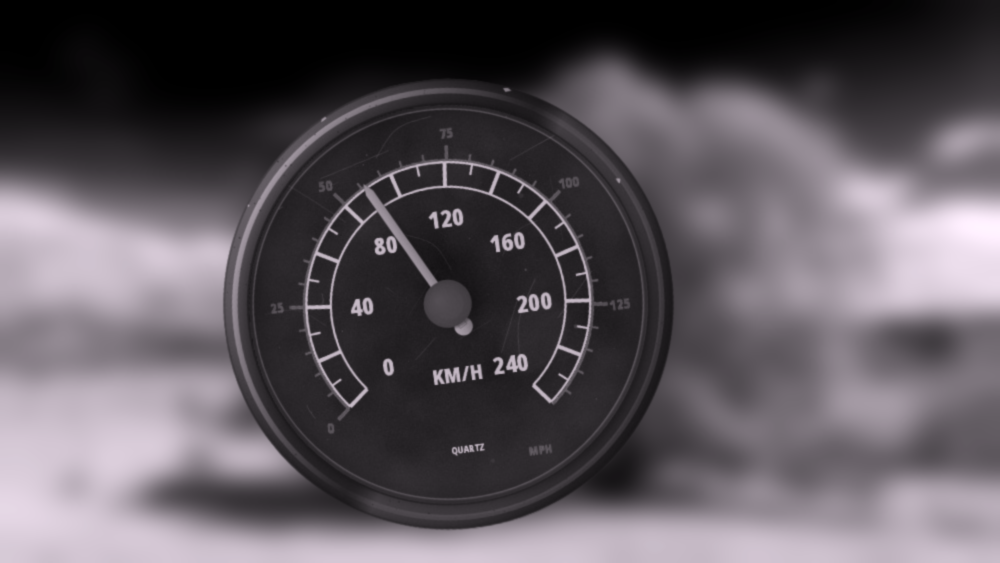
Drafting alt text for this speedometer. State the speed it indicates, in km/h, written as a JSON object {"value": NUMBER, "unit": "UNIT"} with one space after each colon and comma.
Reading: {"value": 90, "unit": "km/h"}
